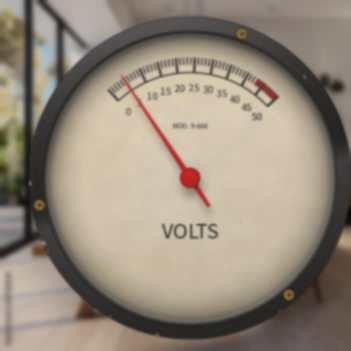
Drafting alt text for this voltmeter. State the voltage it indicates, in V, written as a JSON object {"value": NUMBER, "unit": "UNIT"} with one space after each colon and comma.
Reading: {"value": 5, "unit": "V"}
